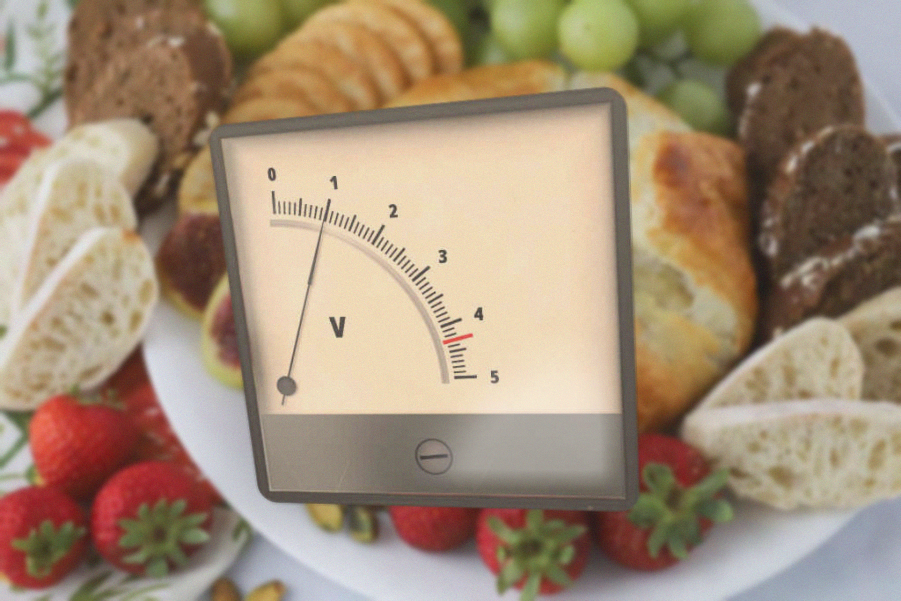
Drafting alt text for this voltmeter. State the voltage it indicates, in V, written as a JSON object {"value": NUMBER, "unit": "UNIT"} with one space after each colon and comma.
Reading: {"value": 1, "unit": "V"}
